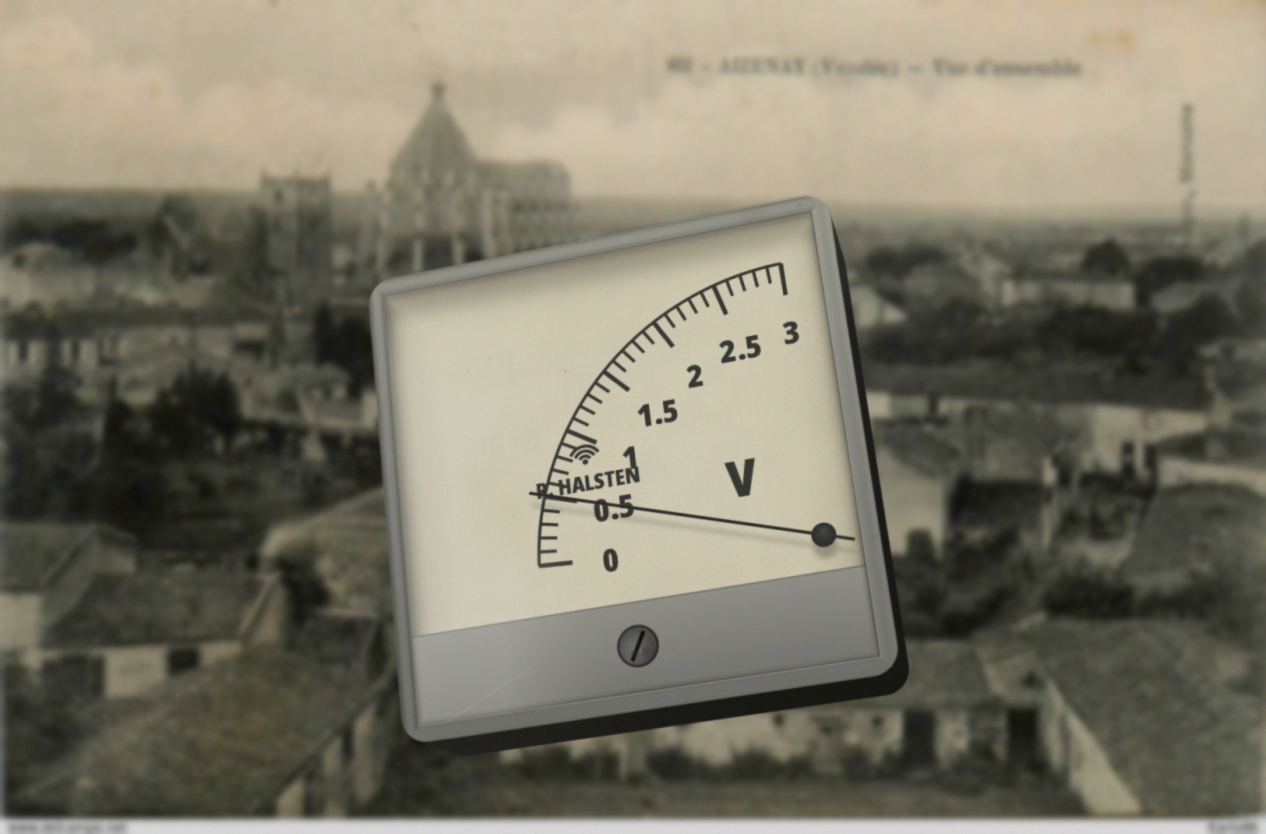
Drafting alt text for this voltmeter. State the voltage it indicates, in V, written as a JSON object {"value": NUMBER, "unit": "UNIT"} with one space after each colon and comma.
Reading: {"value": 0.5, "unit": "V"}
